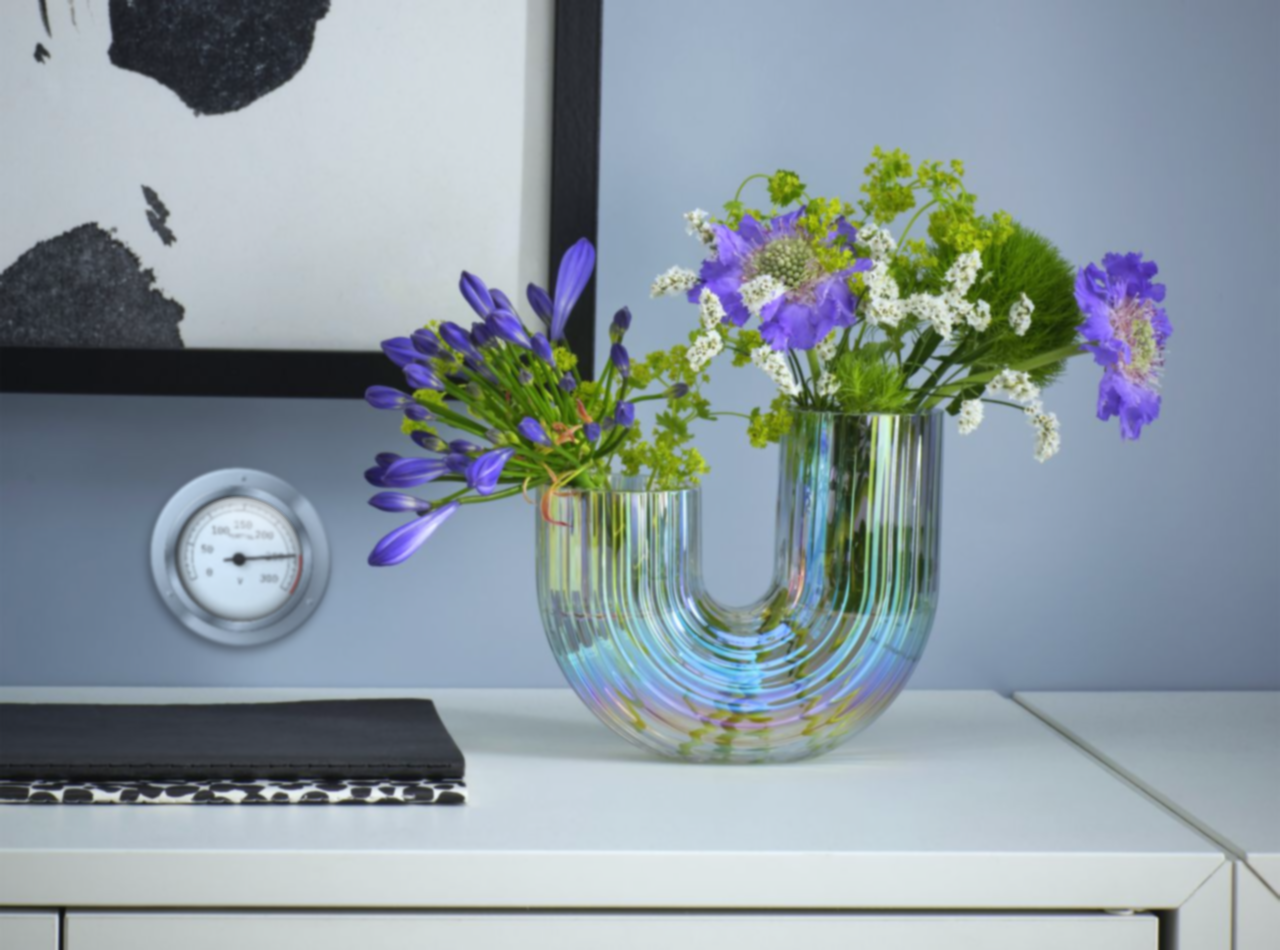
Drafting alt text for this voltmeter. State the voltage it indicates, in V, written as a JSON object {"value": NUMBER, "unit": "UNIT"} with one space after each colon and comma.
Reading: {"value": 250, "unit": "V"}
